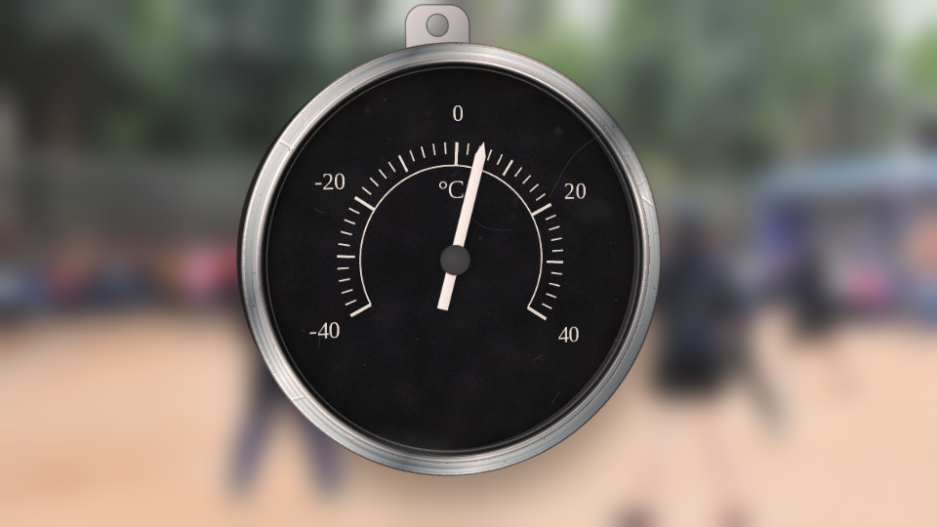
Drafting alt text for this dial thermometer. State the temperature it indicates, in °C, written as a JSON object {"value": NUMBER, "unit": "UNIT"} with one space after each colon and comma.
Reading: {"value": 4, "unit": "°C"}
